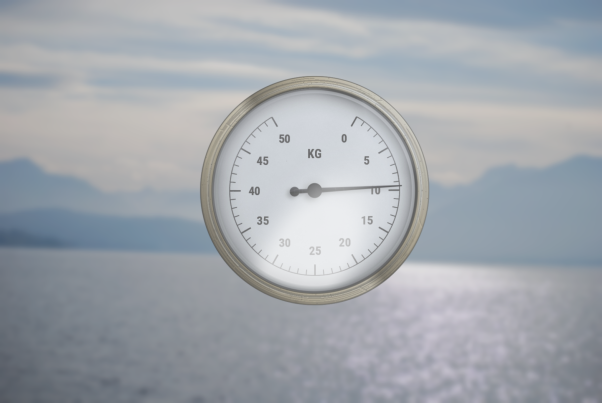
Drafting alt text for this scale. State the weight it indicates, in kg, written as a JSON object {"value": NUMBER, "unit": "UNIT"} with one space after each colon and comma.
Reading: {"value": 9.5, "unit": "kg"}
